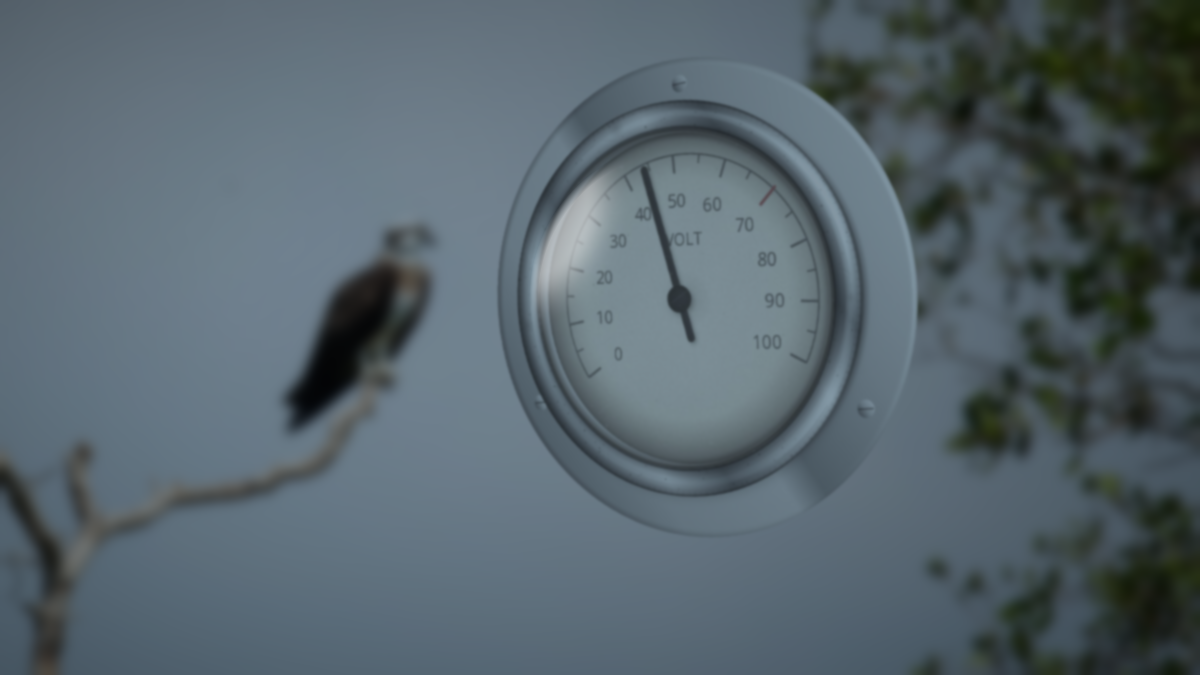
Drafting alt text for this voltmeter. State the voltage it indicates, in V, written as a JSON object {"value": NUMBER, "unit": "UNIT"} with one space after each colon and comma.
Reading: {"value": 45, "unit": "V"}
